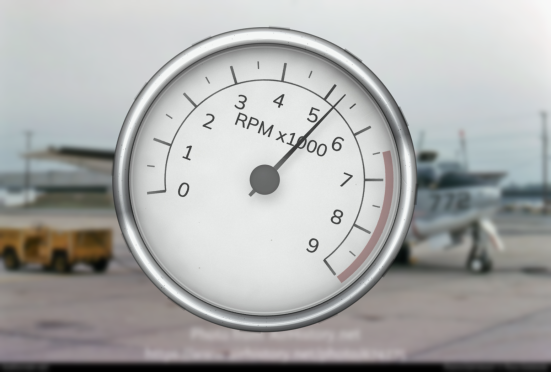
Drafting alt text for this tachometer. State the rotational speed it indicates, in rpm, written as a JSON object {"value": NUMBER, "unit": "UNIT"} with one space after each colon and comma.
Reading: {"value": 5250, "unit": "rpm"}
